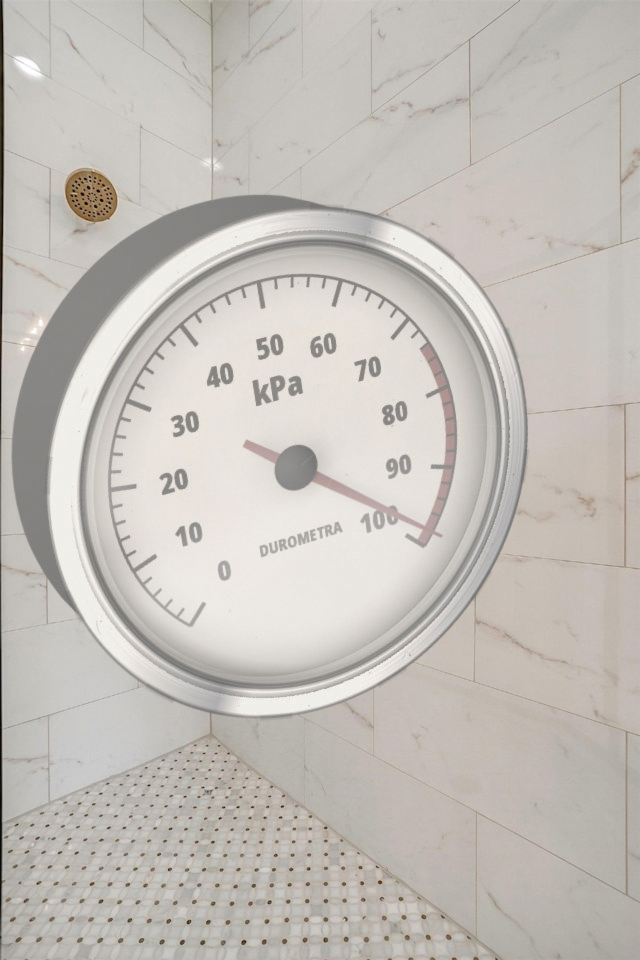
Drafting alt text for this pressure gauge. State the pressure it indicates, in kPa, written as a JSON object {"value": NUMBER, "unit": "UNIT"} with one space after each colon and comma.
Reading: {"value": 98, "unit": "kPa"}
